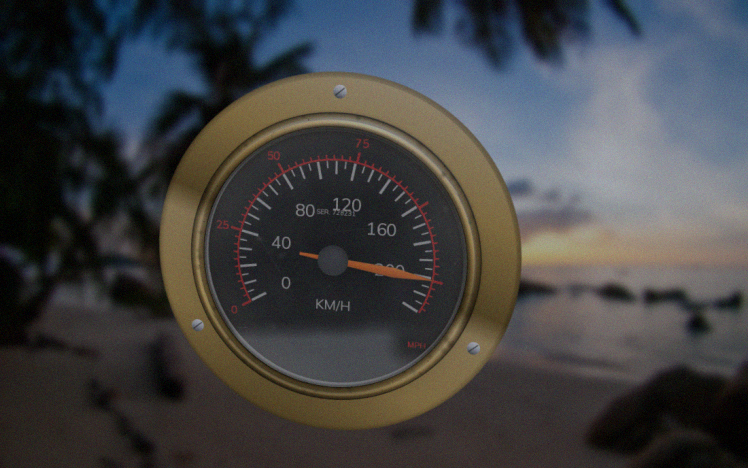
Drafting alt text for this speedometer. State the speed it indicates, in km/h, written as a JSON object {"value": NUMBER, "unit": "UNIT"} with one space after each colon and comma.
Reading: {"value": 200, "unit": "km/h"}
